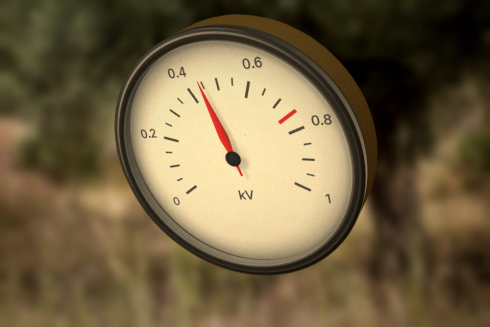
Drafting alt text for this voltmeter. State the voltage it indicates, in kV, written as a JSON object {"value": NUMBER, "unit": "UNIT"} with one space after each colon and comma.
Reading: {"value": 0.45, "unit": "kV"}
